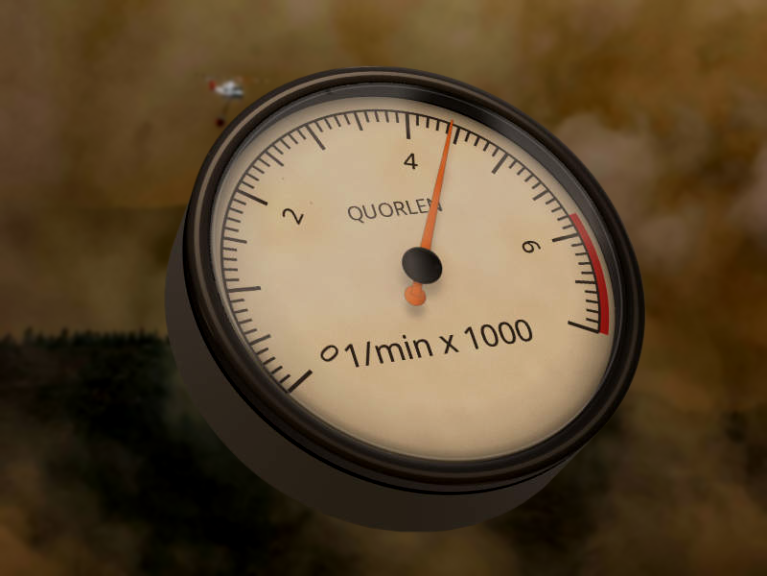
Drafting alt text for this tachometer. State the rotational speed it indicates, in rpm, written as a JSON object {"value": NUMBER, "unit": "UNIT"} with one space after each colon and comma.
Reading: {"value": 4400, "unit": "rpm"}
